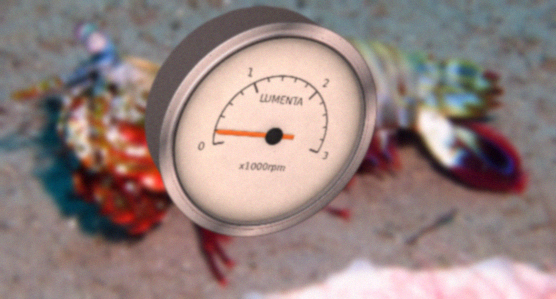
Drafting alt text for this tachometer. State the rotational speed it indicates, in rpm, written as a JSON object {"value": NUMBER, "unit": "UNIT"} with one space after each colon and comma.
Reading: {"value": 200, "unit": "rpm"}
